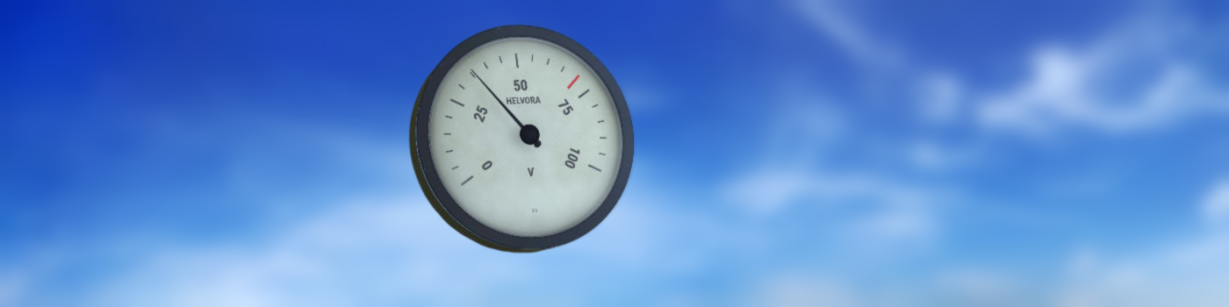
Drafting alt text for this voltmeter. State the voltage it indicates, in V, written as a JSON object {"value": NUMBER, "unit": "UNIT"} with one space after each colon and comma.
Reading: {"value": 35, "unit": "V"}
